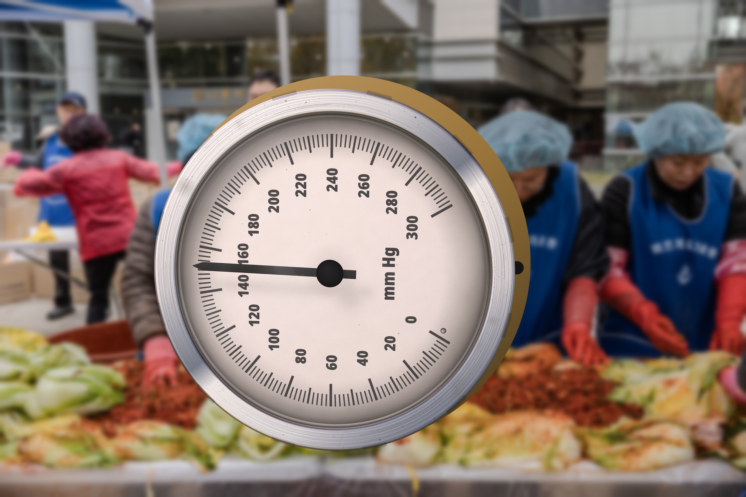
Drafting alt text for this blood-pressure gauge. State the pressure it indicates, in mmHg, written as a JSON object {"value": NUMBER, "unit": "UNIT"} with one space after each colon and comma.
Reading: {"value": 152, "unit": "mmHg"}
